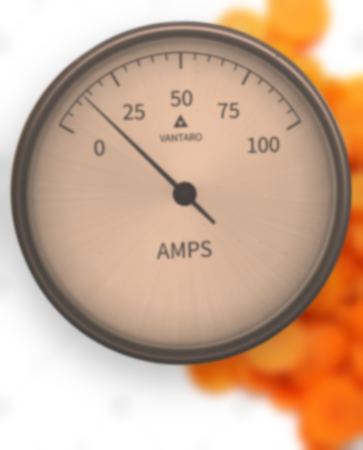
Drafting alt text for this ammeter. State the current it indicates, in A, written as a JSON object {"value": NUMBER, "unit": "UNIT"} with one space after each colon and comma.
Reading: {"value": 12.5, "unit": "A"}
